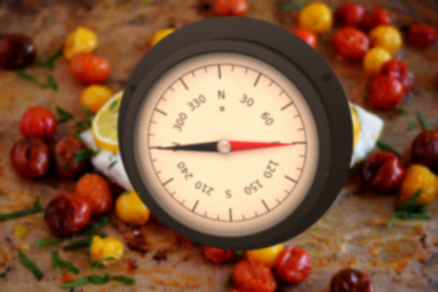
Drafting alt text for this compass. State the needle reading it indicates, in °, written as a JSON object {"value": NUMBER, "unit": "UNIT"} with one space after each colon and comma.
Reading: {"value": 90, "unit": "°"}
